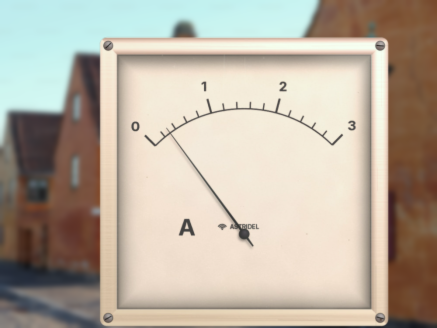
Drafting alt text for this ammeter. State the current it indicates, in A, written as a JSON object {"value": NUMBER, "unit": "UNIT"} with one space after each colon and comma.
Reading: {"value": 0.3, "unit": "A"}
